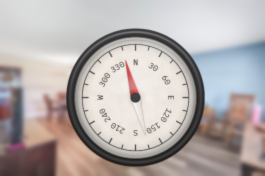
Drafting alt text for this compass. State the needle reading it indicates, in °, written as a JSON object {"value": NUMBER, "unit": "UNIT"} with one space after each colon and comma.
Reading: {"value": 345, "unit": "°"}
